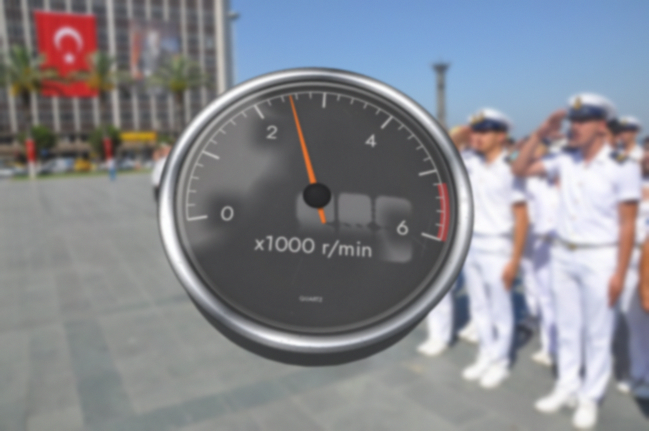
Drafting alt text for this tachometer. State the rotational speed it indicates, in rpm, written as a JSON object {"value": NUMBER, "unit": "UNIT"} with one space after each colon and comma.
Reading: {"value": 2500, "unit": "rpm"}
